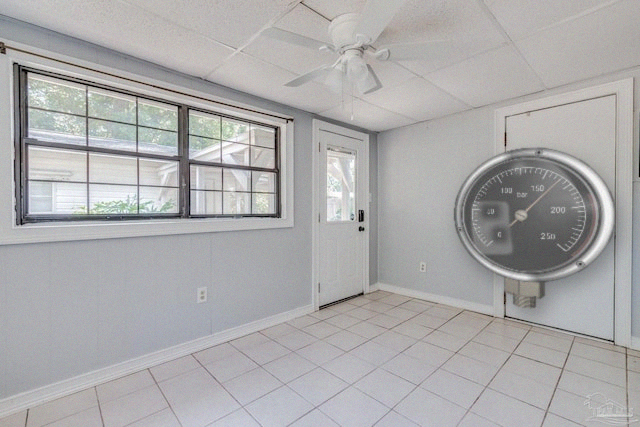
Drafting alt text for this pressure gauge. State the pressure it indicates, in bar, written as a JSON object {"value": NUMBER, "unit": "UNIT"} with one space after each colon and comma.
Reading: {"value": 165, "unit": "bar"}
